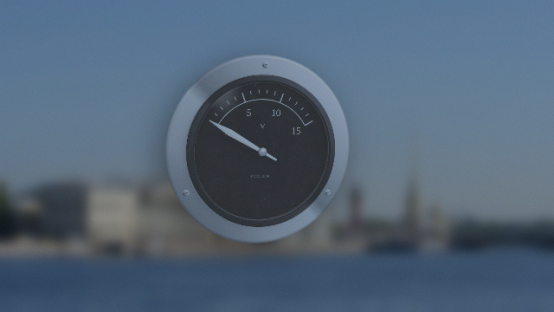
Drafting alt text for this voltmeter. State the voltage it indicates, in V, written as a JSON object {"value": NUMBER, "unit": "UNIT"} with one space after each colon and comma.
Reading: {"value": 0, "unit": "V"}
